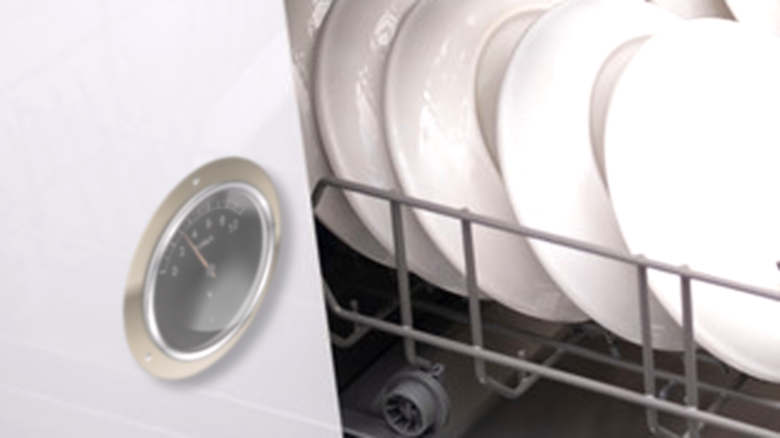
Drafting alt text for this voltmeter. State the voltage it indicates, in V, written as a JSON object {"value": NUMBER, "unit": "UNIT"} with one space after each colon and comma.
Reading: {"value": 3, "unit": "V"}
